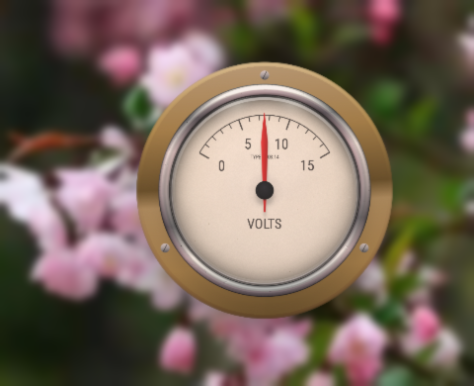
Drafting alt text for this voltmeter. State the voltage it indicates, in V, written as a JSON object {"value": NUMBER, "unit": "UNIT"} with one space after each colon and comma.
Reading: {"value": 7.5, "unit": "V"}
